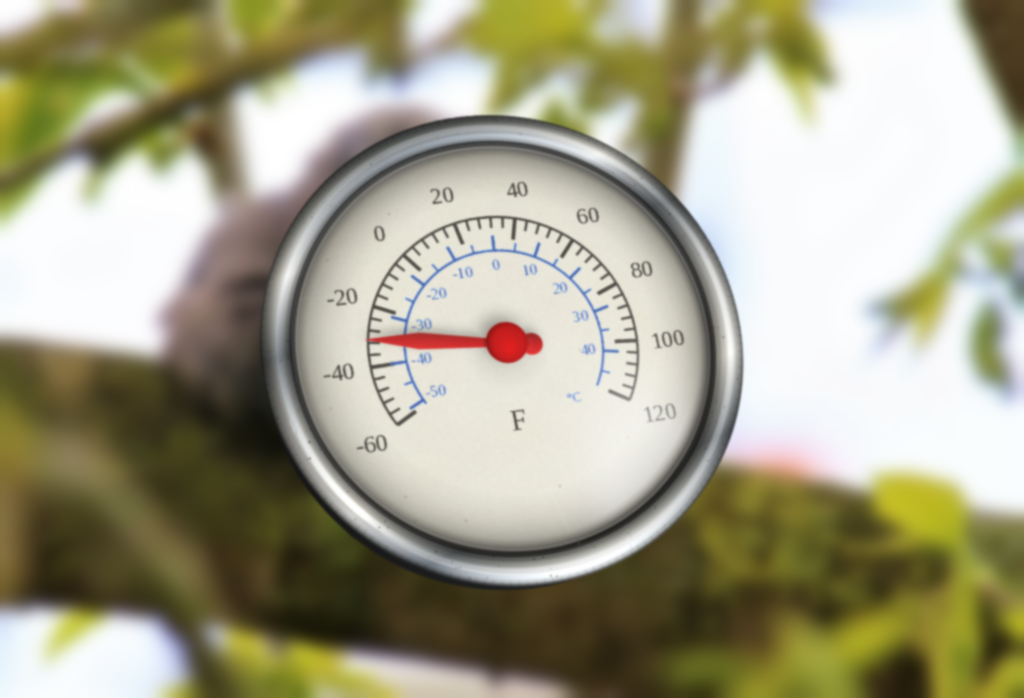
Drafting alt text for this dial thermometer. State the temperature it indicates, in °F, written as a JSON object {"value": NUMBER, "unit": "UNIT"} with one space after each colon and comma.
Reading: {"value": -32, "unit": "°F"}
